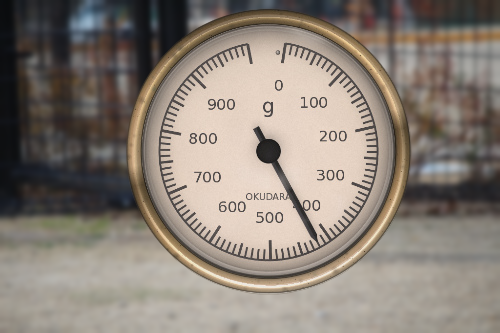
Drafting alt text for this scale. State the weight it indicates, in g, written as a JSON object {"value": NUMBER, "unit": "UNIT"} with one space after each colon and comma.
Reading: {"value": 420, "unit": "g"}
